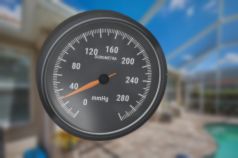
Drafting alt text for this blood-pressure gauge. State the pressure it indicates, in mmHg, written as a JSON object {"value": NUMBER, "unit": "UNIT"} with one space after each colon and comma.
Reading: {"value": 30, "unit": "mmHg"}
